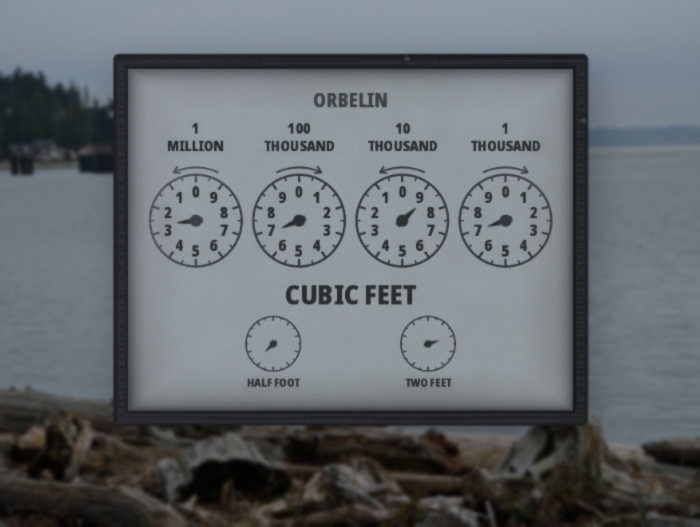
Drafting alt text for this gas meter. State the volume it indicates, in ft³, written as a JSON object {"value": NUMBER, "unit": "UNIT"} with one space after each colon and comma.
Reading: {"value": 268700, "unit": "ft³"}
